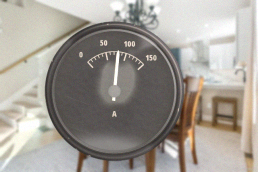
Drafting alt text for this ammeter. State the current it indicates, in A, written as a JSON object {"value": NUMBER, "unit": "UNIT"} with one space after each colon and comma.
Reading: {"value": 80, "unit": "A"}
